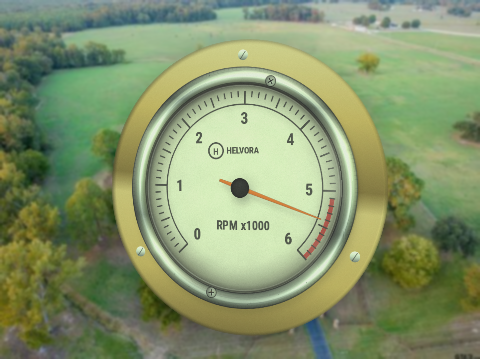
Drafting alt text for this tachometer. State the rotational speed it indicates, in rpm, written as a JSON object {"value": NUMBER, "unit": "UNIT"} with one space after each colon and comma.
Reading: {"value": 5400, "unit": "rpm"}
